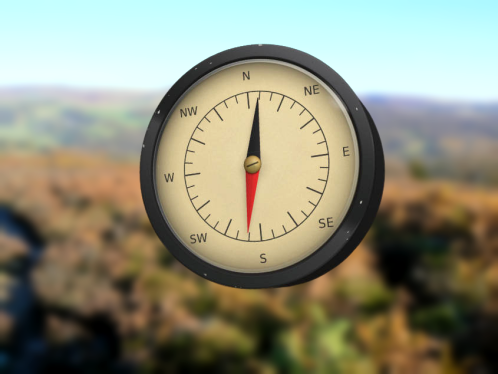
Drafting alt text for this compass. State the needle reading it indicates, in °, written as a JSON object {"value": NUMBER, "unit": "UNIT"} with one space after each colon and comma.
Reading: {"value": 190, "unit": "°"}
